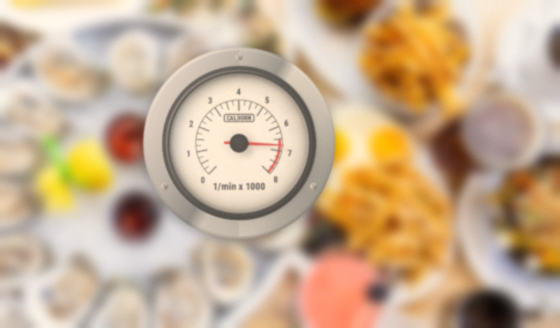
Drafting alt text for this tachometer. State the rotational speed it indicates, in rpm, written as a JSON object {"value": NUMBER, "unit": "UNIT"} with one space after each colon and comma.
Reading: {"value": 6750, "unit": "rpm"}
